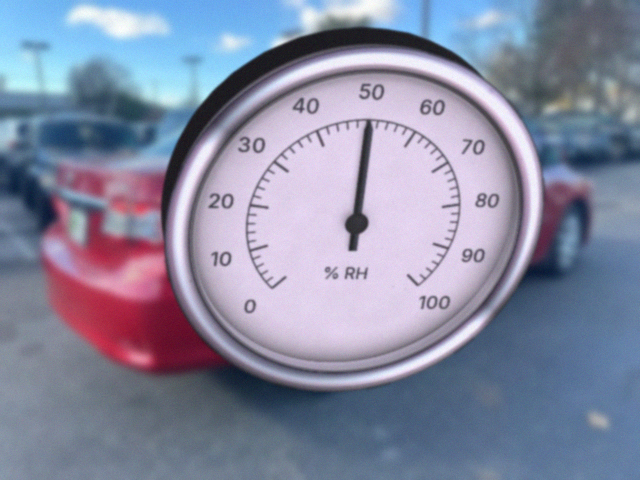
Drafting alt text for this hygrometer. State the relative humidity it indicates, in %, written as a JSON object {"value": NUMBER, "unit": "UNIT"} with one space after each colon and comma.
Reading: {"value": 50, "unit": "%"}
